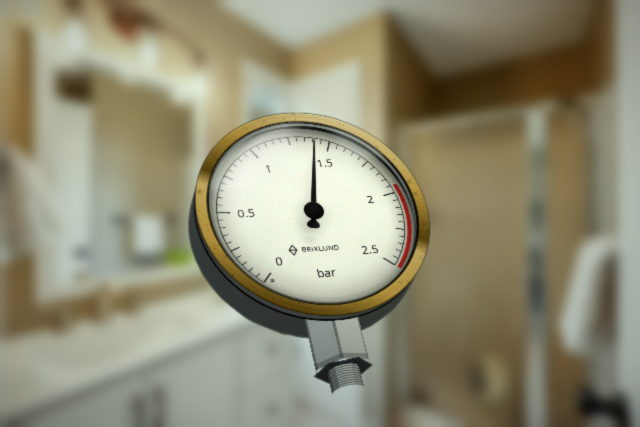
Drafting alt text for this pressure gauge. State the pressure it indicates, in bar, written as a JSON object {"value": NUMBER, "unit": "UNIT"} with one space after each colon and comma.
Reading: {"value": 1.4, "unit": "bar"}
